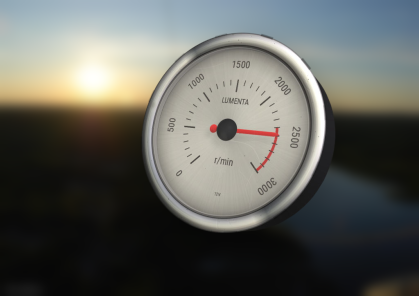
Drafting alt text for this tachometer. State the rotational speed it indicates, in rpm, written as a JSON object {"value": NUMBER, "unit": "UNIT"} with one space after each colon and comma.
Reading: {"value": 2500, "unit": "rpm"}
